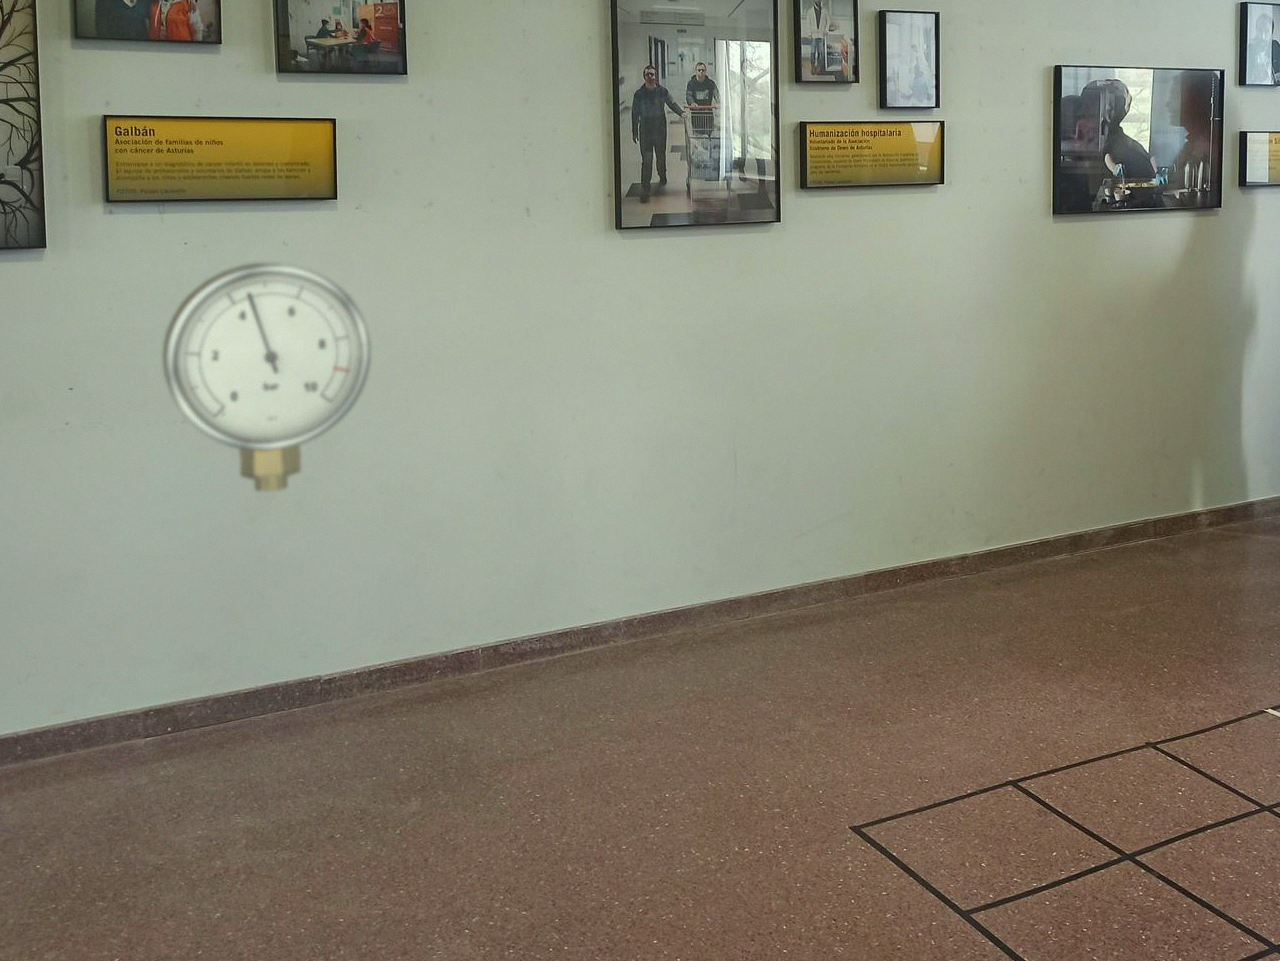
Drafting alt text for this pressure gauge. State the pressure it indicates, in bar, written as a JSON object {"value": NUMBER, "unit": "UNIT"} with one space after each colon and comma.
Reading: {"value": 4.5, "unit": "bar"}
